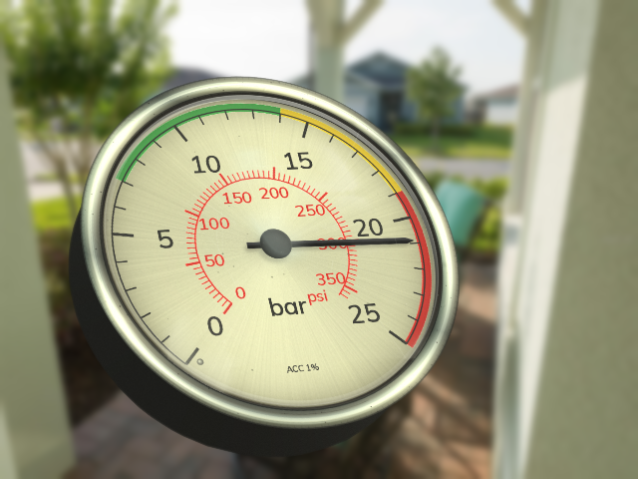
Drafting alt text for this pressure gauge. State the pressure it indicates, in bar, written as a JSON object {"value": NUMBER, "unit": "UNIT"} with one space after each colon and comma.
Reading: {"value": 21, "unit": "bar"}
